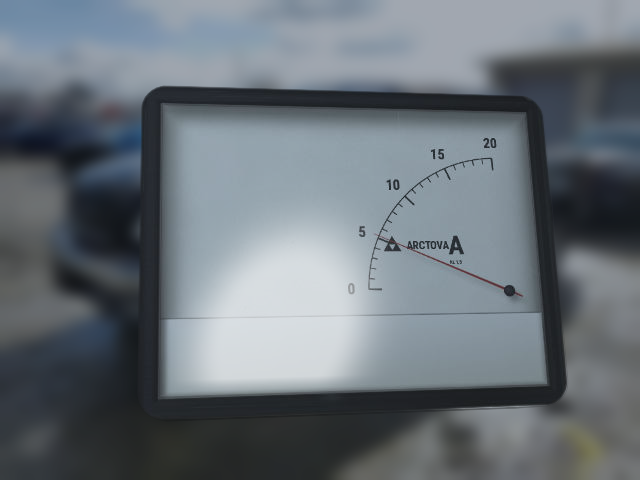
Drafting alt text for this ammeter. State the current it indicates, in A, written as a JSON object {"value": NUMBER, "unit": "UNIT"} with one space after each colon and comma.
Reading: {"value": 5, "unit": "A"}
